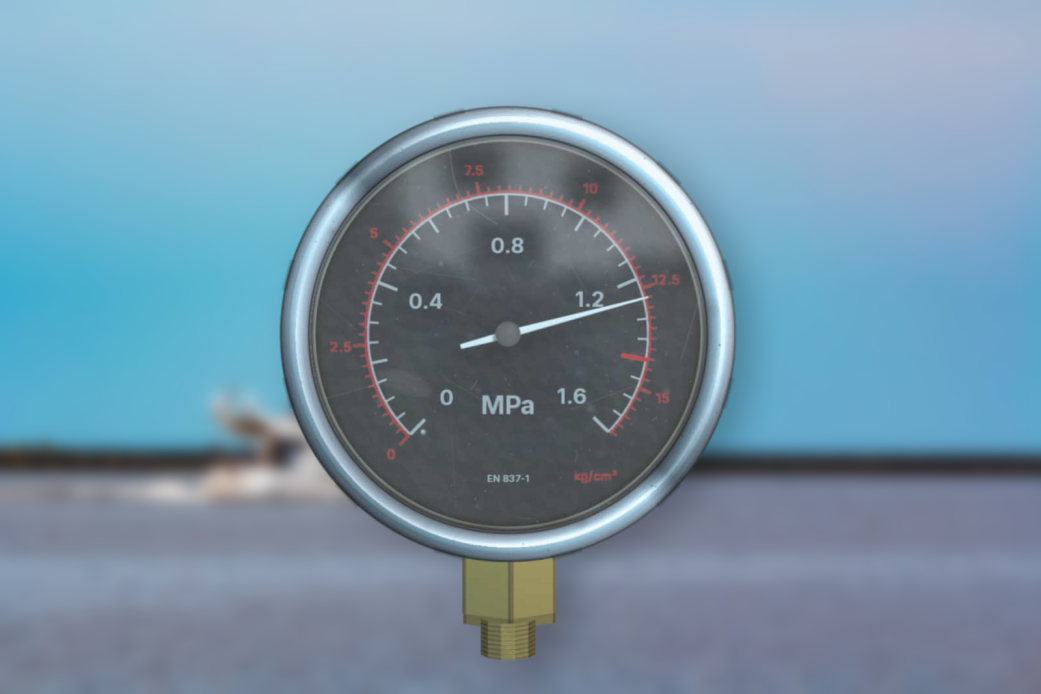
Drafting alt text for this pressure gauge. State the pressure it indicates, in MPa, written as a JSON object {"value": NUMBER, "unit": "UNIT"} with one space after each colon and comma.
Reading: {"value": 1.25, "unit": "MPa"}
